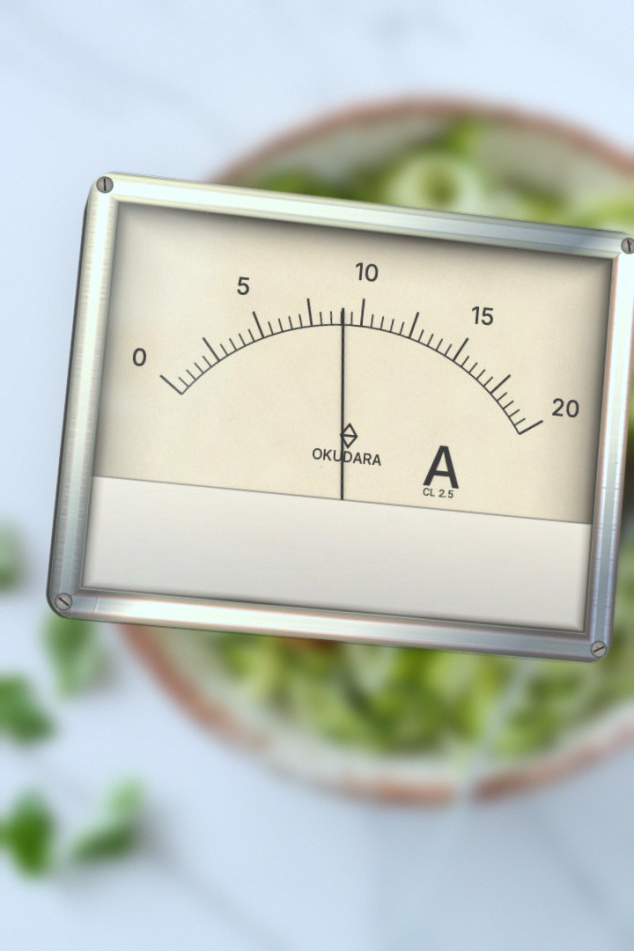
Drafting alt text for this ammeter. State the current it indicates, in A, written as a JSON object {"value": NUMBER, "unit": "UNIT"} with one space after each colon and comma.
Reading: {"value": 9, "unit": "A"}
